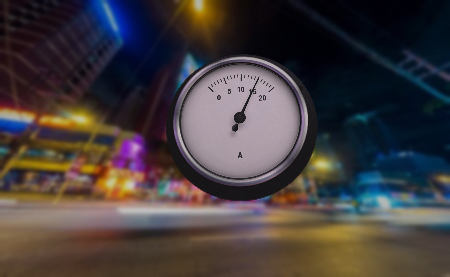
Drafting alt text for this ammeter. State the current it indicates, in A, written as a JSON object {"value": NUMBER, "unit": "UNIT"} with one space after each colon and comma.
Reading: {"value": 15, "unit": "A"}
